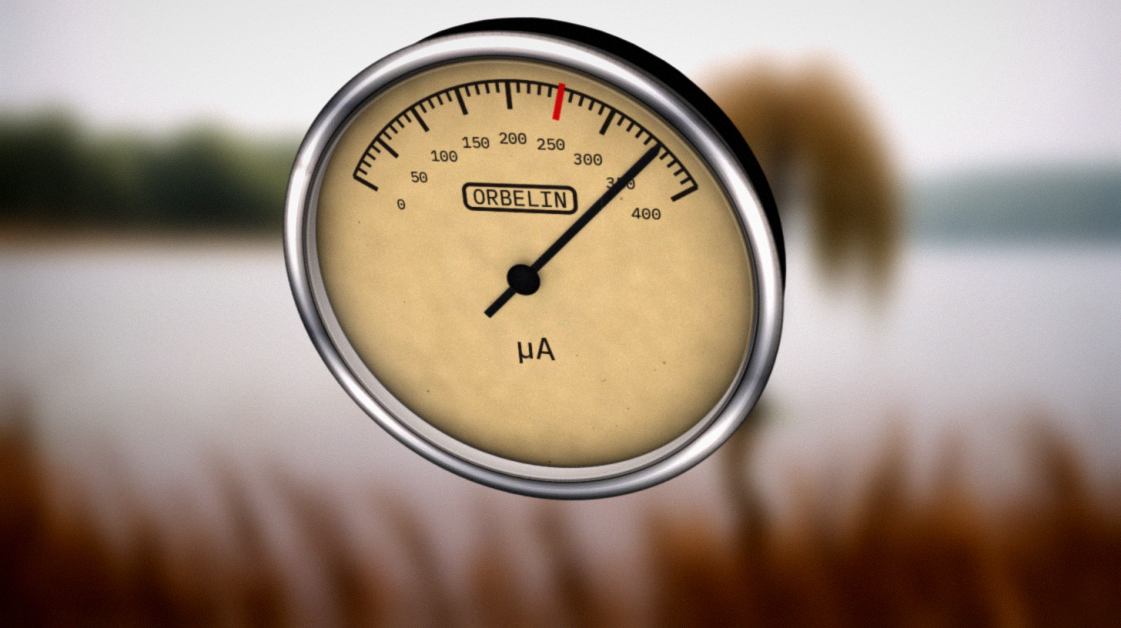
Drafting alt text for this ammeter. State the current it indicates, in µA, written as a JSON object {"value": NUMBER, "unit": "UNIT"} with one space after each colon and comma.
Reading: {"value": 350, "unit": "µA"}
